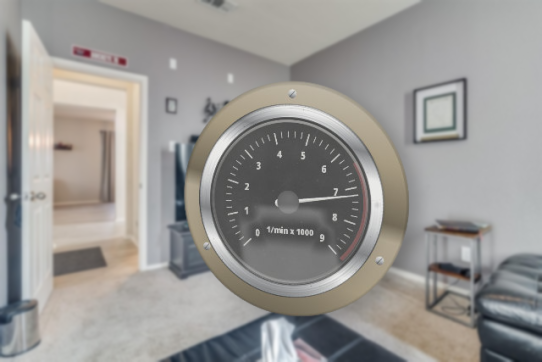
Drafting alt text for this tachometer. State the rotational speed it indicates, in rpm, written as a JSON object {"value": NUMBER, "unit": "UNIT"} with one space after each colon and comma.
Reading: {"value": 7200, "unit": "rpm"}
